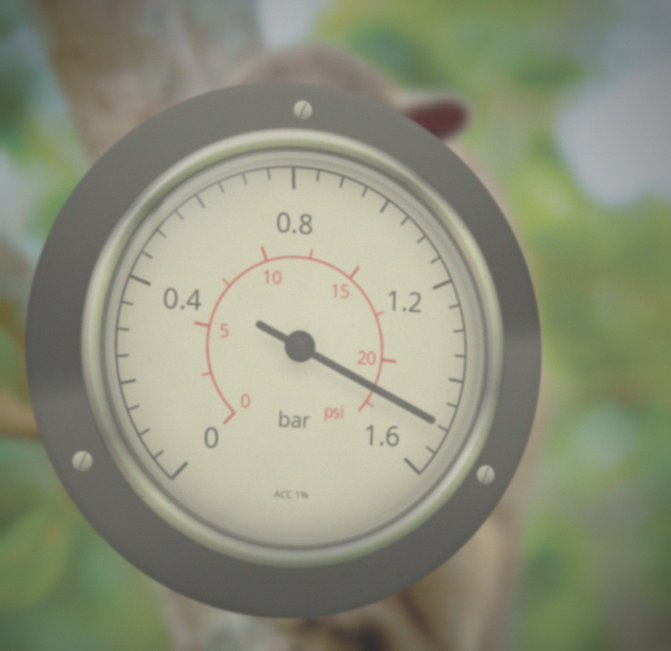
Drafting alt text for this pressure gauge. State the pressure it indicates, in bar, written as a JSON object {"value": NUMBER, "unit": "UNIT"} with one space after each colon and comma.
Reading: {"value": 1.5, "unit": "bar"}
